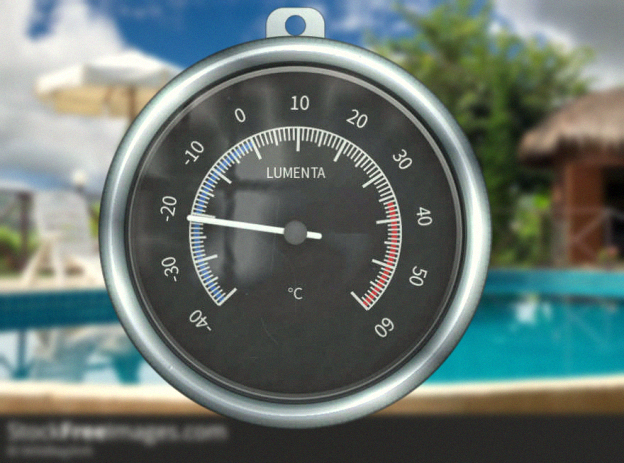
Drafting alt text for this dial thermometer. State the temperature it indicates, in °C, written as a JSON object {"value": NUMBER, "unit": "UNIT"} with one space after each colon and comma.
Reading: {"value": -21, "unit": "°C"}
